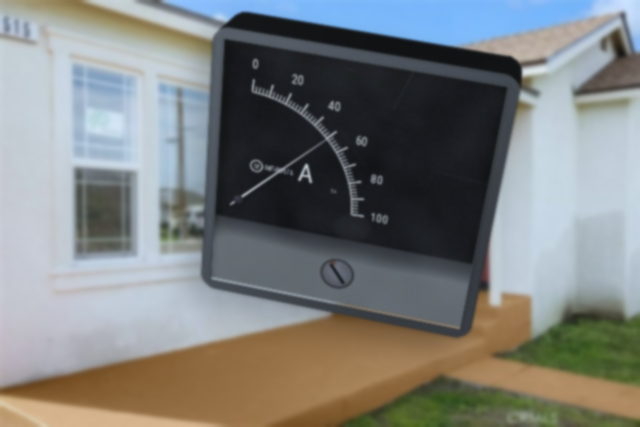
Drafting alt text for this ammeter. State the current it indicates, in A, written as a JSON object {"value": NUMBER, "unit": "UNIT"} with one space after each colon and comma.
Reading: {"value": 50, "unit": "A"}
